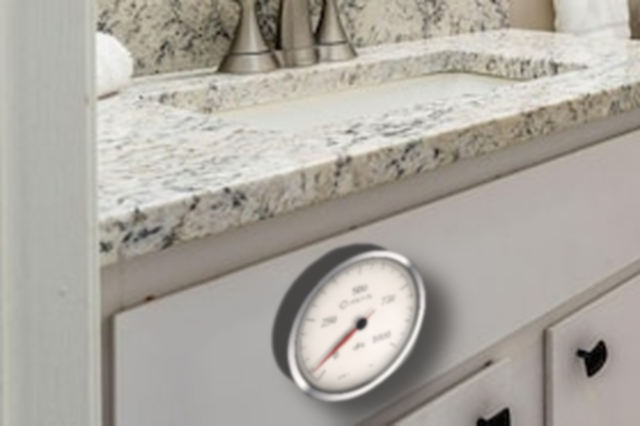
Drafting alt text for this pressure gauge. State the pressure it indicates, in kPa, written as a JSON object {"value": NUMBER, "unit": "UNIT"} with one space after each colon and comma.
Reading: {"value": 50, "unit": "kPa"}
